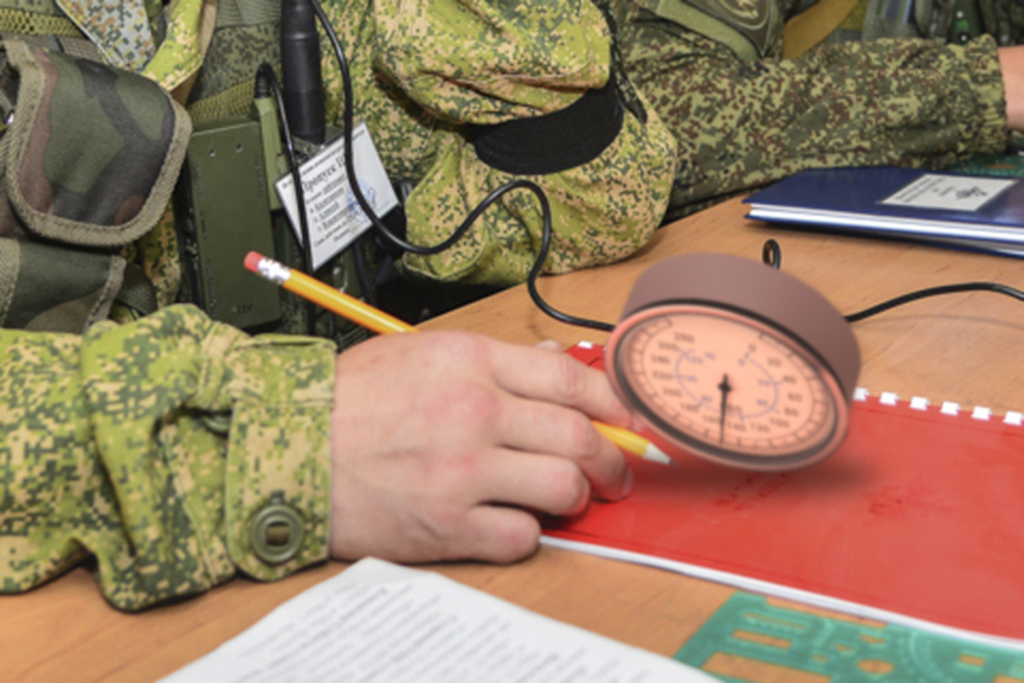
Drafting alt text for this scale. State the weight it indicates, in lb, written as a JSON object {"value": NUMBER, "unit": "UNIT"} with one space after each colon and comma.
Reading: {"value": 150, "unit": "lb"}
